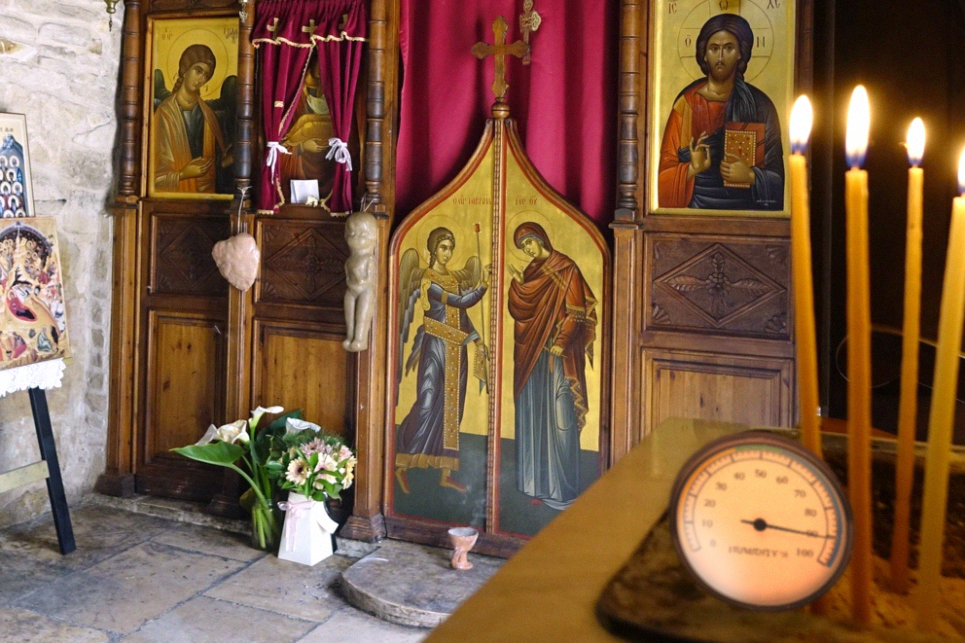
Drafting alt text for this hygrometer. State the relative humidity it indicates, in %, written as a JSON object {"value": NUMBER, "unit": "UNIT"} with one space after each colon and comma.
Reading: {"value": 90, "unit": "%"}
